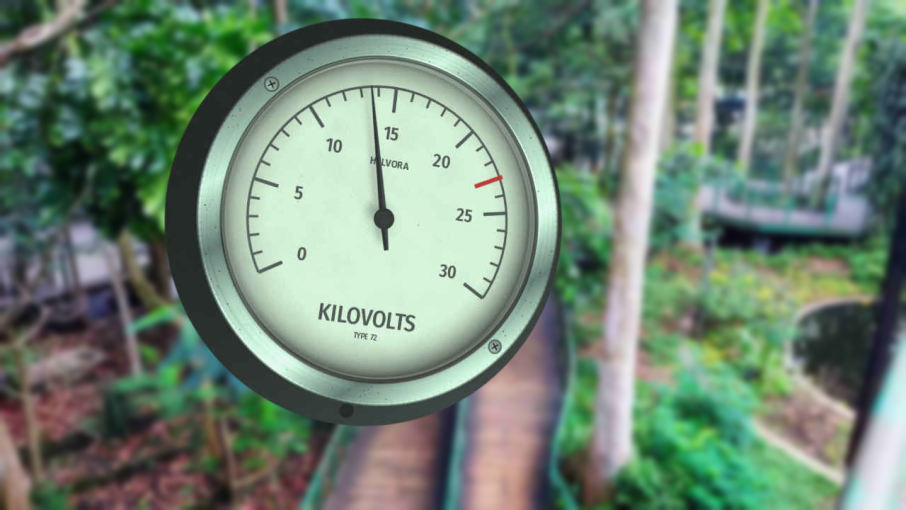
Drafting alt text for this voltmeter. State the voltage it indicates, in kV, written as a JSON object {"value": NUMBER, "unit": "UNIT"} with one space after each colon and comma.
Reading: {"value": 13.5, "unit": "kV"}
